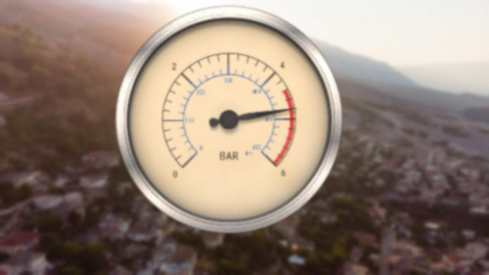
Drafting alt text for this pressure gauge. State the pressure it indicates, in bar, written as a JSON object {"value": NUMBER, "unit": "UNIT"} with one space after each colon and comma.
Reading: {"value": 4.8, "unit": "bar"}
